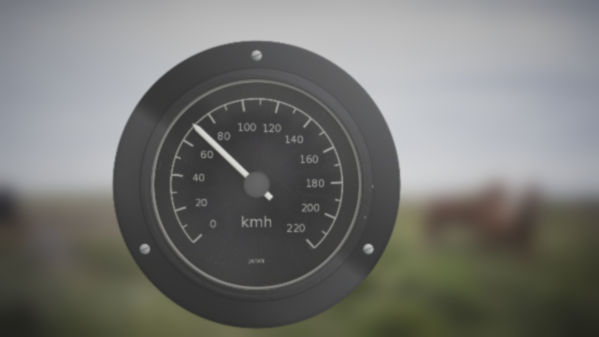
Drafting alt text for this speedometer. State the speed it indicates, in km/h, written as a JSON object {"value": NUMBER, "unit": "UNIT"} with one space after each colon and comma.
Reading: {"value": 70, "unit": "km/h"}
